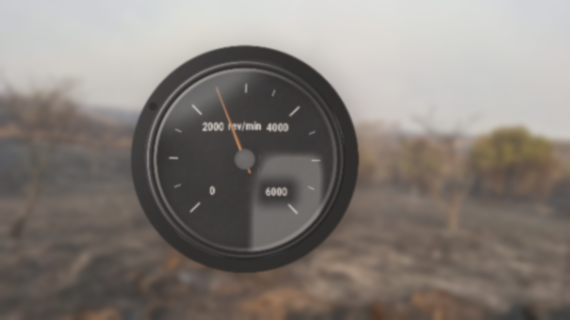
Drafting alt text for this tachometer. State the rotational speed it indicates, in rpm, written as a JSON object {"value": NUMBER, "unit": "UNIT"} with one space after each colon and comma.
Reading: {"value": 2500, "unit": "rpm"}
